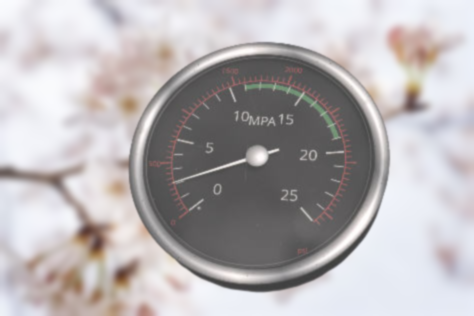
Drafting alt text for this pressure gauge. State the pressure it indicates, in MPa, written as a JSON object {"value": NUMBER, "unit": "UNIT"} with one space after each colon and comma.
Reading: {"value": 2, "unit": "MPa"}
